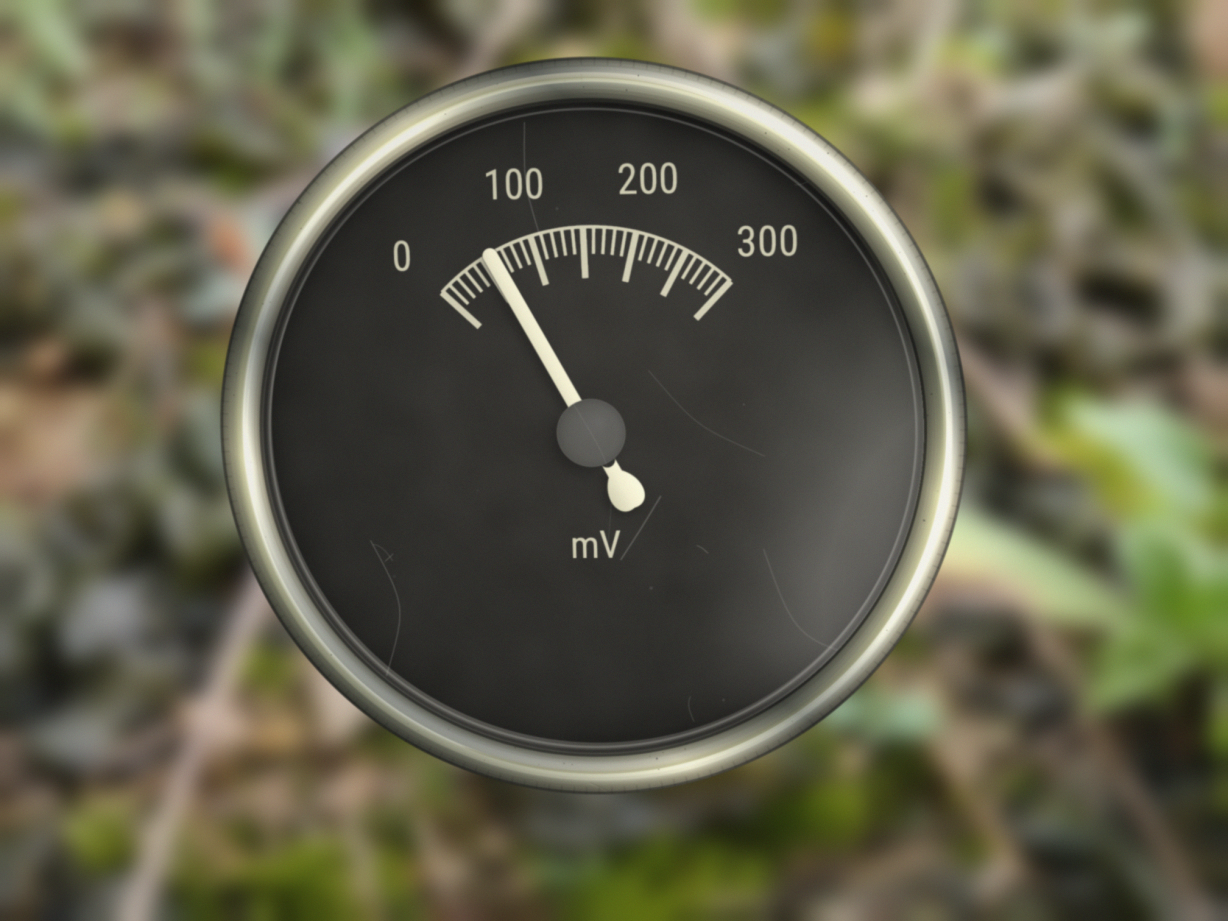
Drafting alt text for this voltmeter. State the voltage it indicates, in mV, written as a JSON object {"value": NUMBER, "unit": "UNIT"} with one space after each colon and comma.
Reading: {"value": 60, "unit": "mV"}
